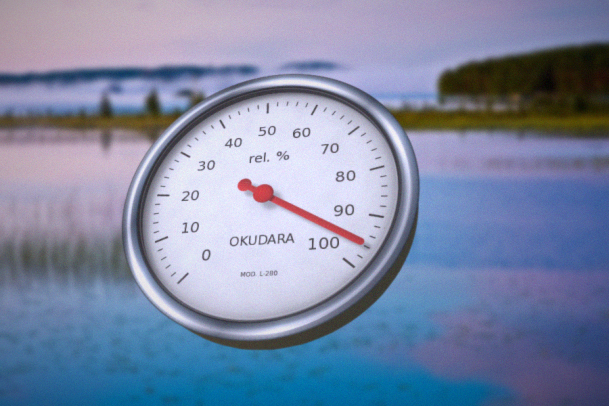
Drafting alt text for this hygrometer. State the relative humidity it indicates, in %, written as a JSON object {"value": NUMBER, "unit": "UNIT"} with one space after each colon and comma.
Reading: {"value": 96, "unit": "%"}
